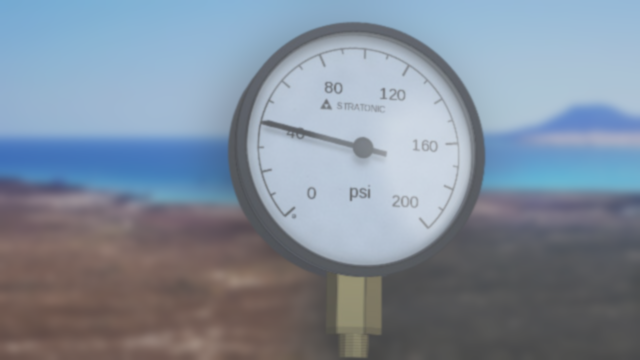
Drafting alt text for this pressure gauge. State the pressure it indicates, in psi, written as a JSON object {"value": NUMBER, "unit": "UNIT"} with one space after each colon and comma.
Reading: {"value": 40, "unit": "psi"}
